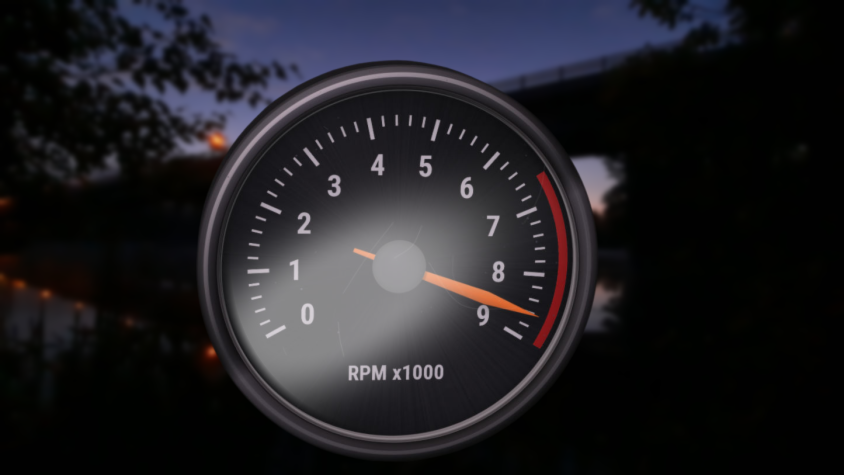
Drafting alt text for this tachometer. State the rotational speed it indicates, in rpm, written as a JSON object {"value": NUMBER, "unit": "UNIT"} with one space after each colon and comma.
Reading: {"value": 8600, "unit": "rpm"}
